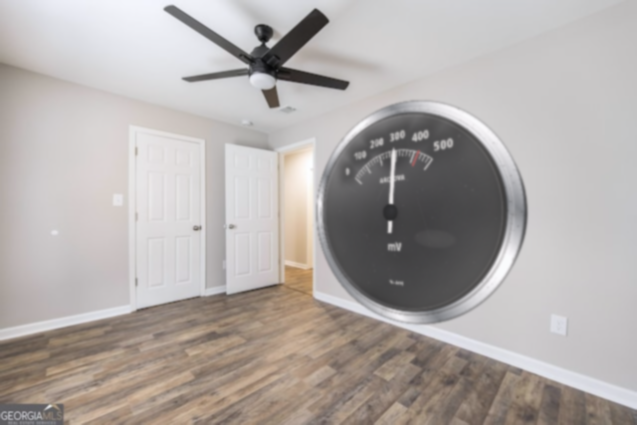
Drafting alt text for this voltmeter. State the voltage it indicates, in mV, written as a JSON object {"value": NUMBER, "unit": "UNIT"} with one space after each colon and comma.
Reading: {"value": 300, "unit": "mV"}
